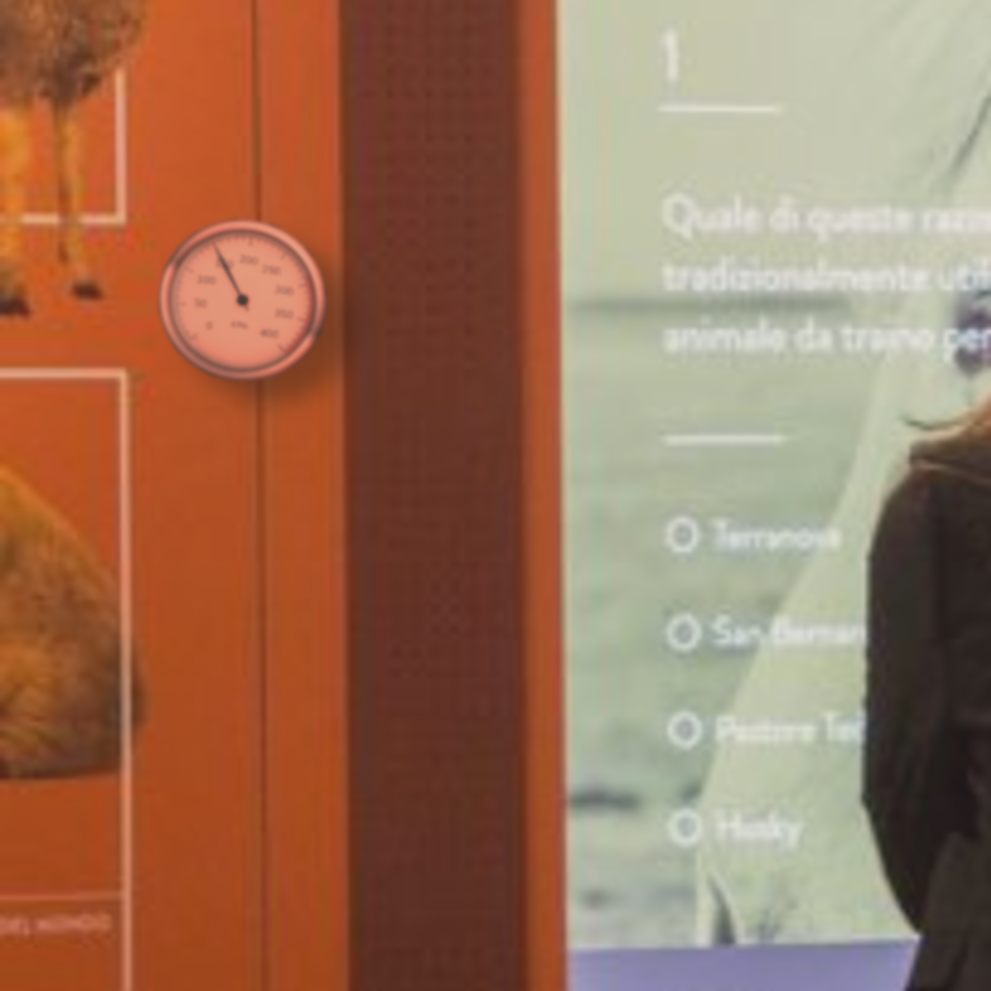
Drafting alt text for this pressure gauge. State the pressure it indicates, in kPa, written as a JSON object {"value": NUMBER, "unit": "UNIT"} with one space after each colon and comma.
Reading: {"value": 150, "unit": "kPa"}
